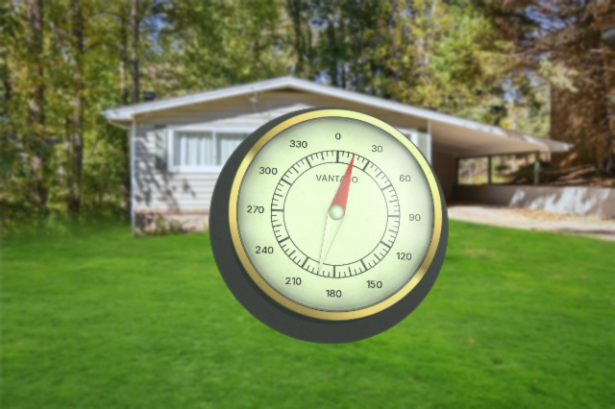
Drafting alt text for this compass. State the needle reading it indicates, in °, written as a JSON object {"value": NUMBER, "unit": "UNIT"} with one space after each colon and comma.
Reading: {"value": 15, "unit": "°"}
